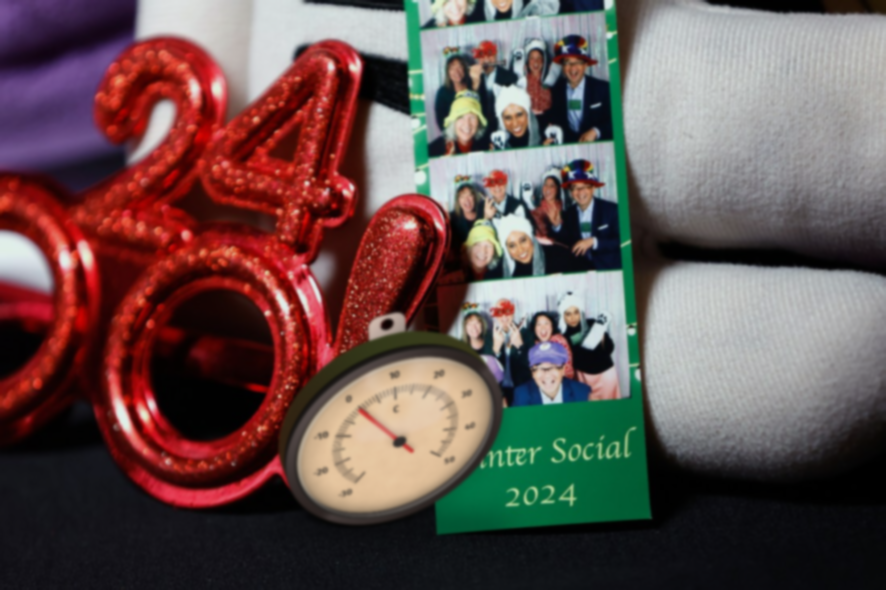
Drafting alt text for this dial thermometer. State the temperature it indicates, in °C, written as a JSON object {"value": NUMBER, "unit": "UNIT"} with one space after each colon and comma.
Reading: {"value": 0, "unit": "°C"}
